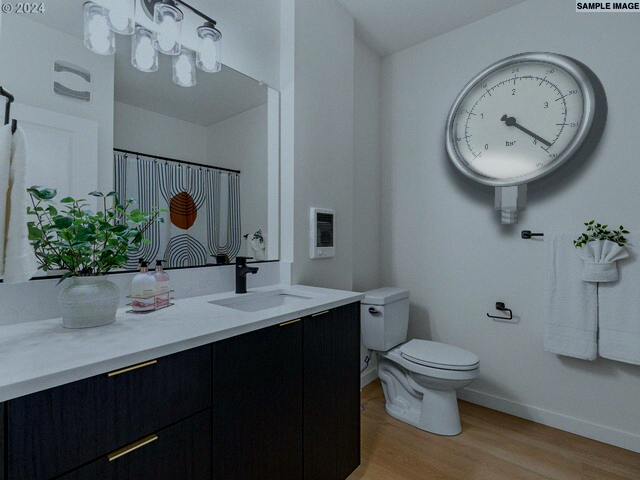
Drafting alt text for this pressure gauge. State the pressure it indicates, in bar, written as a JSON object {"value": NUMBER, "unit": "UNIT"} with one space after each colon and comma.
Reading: {"value": 3.9, "unit": "bar"}
